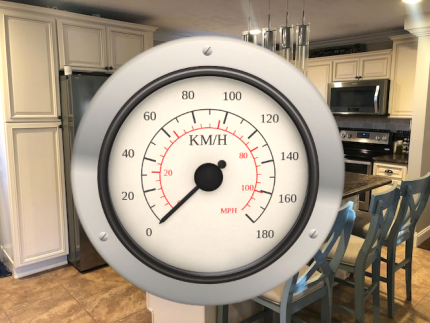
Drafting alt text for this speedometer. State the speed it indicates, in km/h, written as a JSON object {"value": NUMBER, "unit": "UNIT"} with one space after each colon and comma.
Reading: {"value": 0, "unit": "km/h"}
